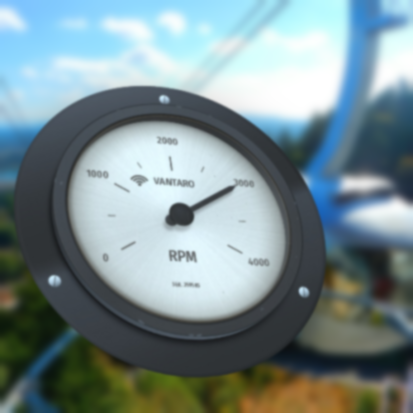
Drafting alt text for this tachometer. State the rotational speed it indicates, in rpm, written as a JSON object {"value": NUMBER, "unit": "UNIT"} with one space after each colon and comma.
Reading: {"value": 3000, "unit": "rpm"}
